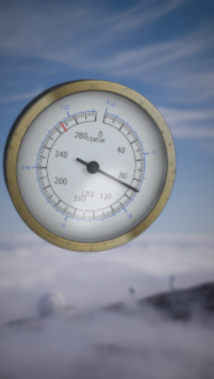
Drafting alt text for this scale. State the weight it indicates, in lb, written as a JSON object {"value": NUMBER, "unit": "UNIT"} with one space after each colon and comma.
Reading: {"value": 90, "unit": "lb"}
